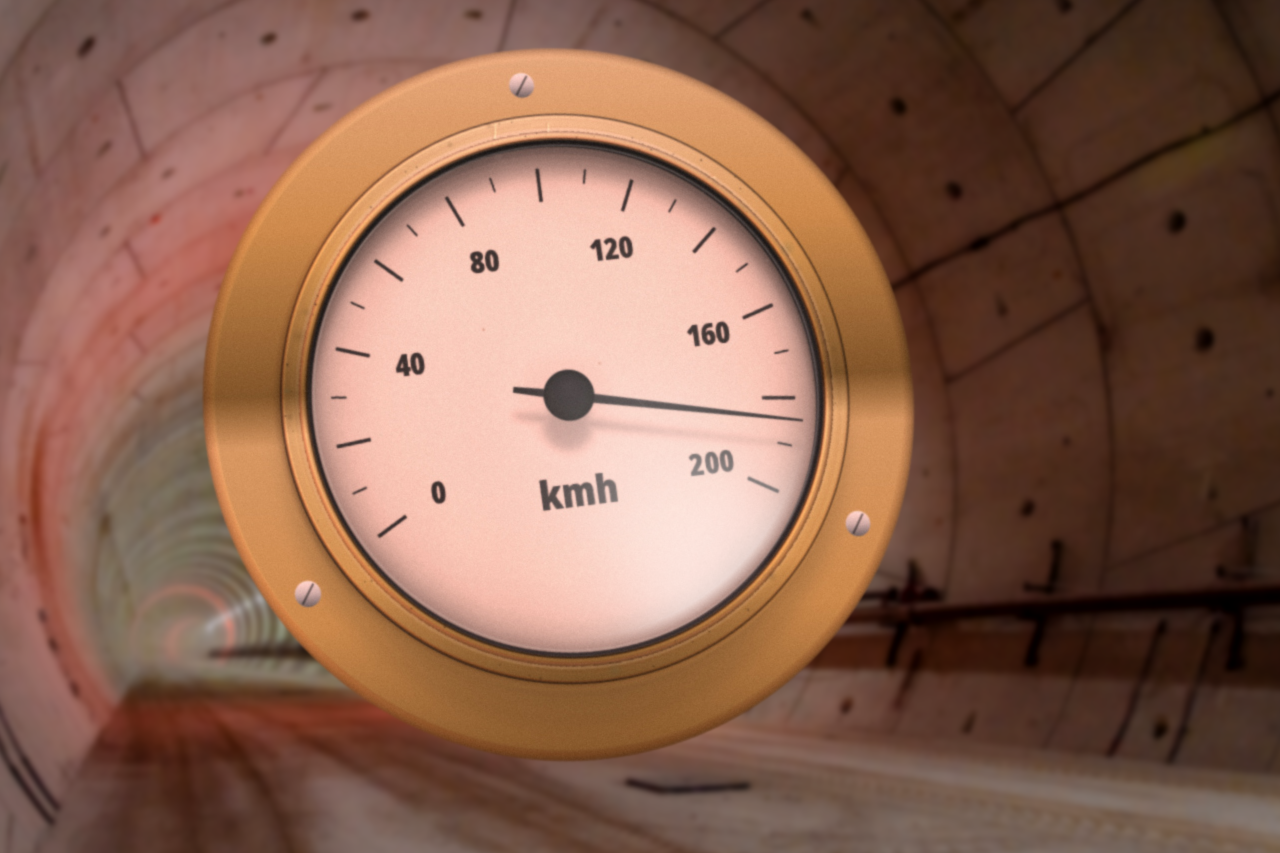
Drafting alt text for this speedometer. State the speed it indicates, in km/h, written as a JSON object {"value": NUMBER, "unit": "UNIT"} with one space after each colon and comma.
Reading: {"value": 185, "unit": "km/h"}
